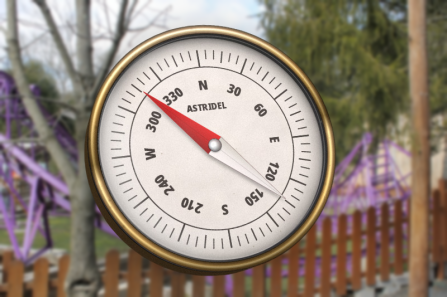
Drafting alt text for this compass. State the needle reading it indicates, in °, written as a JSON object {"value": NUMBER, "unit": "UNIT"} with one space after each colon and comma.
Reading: {"value": 315, "unit": "°"}
